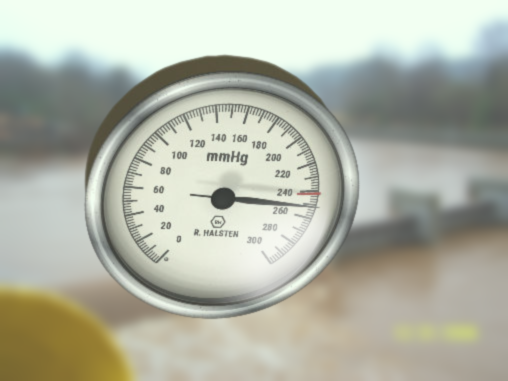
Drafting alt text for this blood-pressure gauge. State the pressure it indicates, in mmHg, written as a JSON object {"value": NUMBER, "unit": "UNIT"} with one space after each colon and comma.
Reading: {"value": 250, "unit": "mmHg"}
